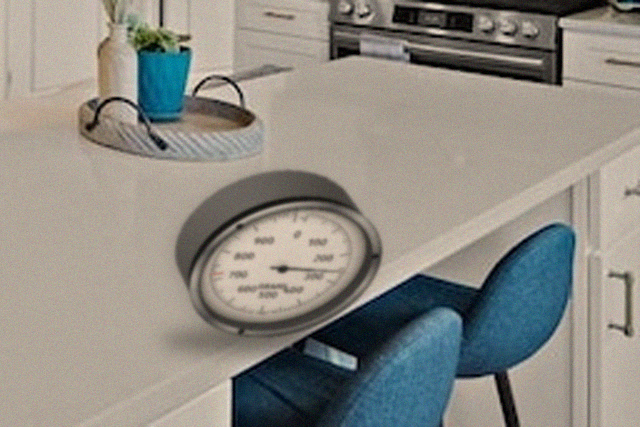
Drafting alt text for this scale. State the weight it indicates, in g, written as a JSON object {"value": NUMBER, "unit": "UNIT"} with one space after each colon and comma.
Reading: {"value": 250, "unit": "g"}
